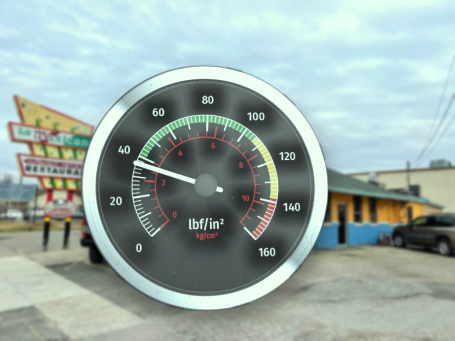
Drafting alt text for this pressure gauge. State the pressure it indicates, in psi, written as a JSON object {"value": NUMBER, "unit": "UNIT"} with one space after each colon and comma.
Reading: {"value": 36, "unit": "psi"}
